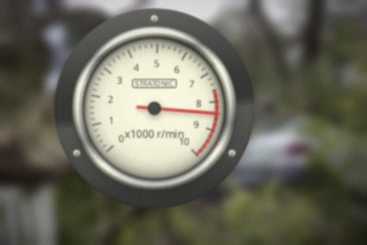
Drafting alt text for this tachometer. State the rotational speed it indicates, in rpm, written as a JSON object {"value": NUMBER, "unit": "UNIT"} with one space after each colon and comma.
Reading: {"value": 8400, "unit": "rpm"}
